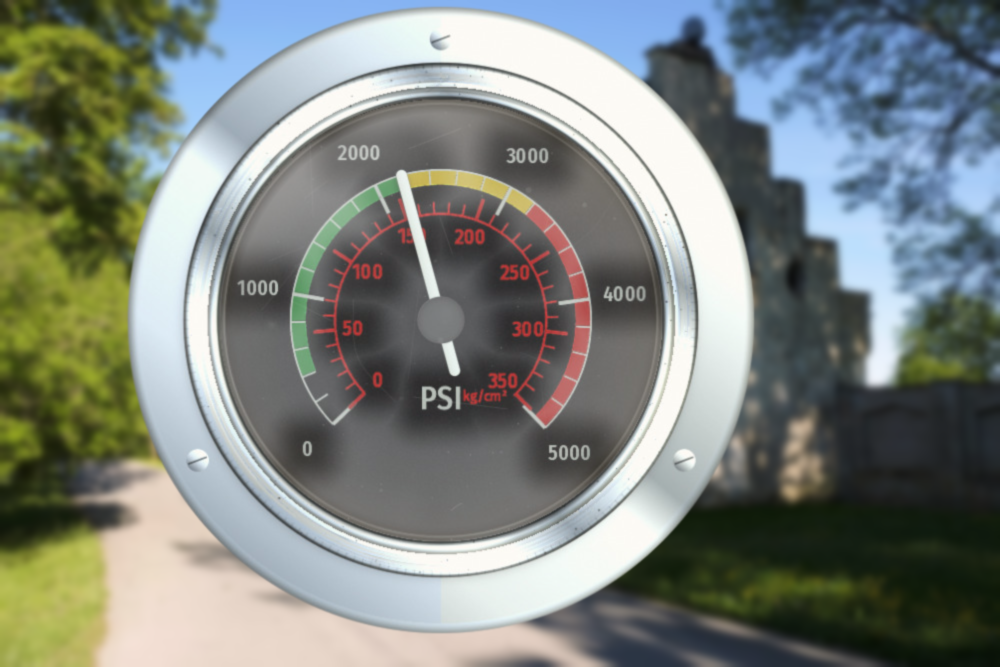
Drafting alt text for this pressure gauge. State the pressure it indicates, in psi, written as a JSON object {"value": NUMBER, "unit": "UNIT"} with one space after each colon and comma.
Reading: {"value": 2200, "unit": "psi"}
